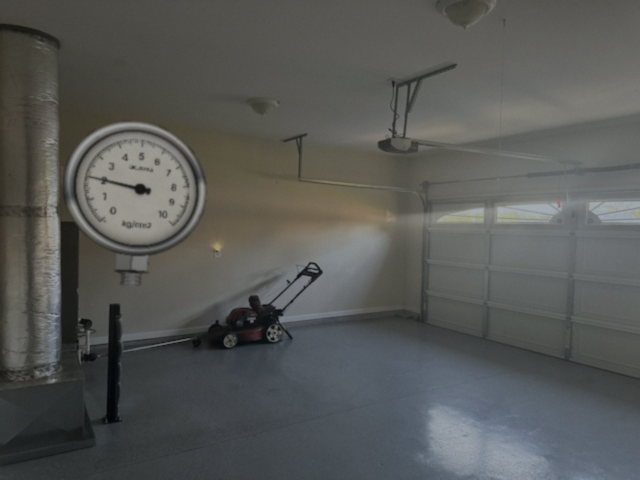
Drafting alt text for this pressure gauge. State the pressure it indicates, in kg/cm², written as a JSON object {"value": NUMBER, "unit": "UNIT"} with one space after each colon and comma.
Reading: {"value": 2, "unit": "kg/cm²"}
